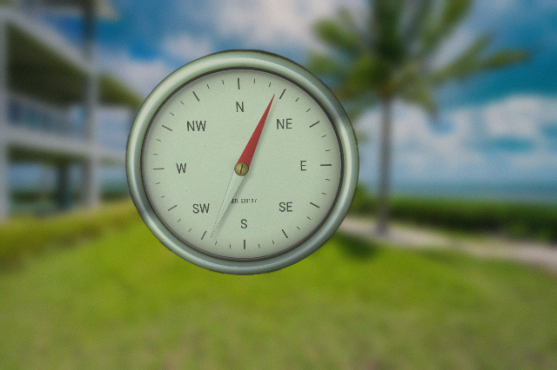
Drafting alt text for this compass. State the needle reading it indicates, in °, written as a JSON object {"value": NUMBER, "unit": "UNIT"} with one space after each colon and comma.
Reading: {"value": 25, "unit": "°"}
